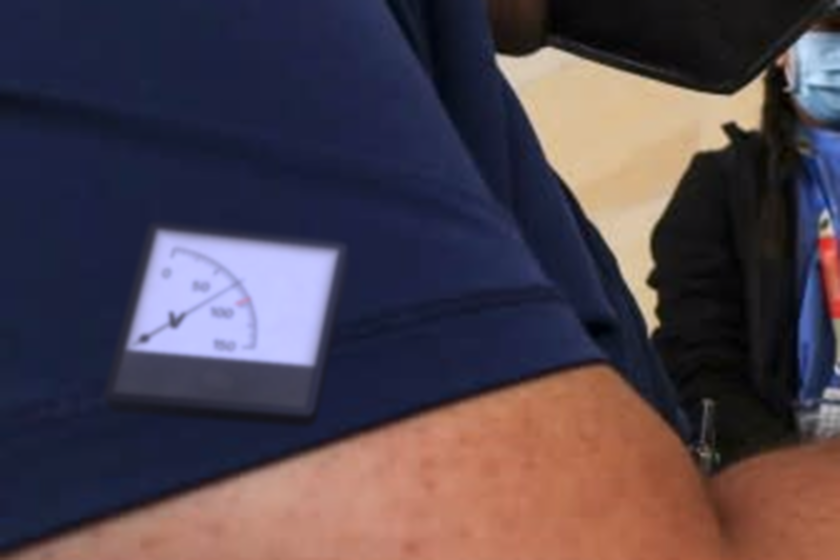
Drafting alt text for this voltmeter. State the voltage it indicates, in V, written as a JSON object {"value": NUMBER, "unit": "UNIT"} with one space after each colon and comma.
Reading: {"value": 75, "unit": "V"}
